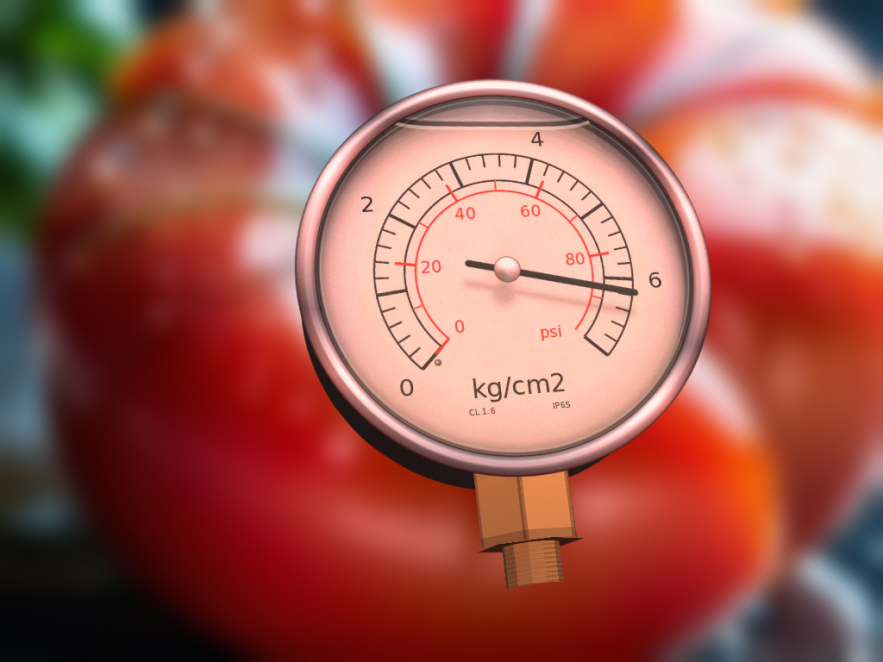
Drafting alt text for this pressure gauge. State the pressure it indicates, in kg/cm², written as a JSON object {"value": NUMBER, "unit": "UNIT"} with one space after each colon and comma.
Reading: {"value": 6.2, "unit": "kg/cm²"}
